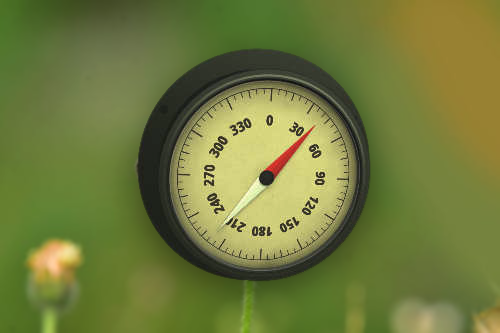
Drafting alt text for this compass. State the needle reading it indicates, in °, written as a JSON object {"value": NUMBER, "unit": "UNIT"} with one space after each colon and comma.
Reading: {"value": 40, "unit": "°"}
